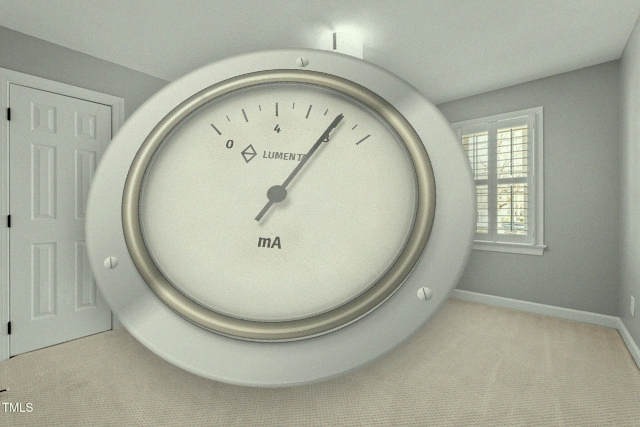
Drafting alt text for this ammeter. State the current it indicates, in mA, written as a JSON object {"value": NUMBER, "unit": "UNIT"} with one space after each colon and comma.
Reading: {"value": 8, "unit": "mA"}
